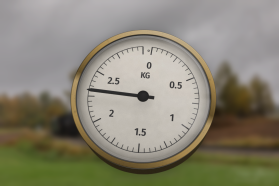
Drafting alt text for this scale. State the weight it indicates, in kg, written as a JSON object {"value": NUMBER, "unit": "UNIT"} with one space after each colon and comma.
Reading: {"value": 2.3, "unit": "kg"}
